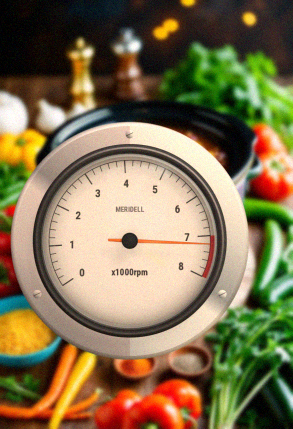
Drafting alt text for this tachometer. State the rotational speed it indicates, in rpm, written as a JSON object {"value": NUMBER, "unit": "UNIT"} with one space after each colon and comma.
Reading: {"value": 7200, "unit": "rpm"}
